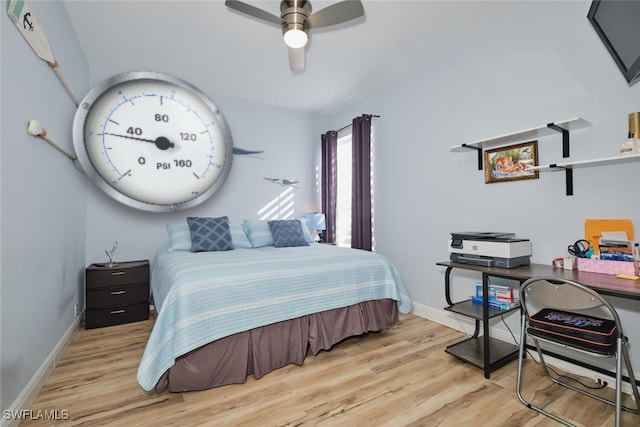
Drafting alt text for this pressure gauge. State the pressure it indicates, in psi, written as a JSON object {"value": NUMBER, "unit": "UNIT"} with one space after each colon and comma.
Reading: {"value": 30, "unit": "psi"}
